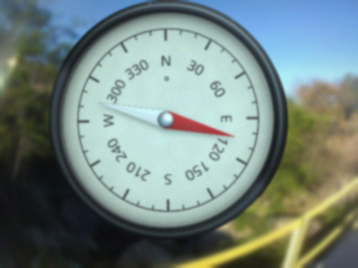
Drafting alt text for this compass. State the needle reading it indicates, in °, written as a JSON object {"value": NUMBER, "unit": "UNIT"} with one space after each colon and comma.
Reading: {"value": 105, "unit": "°"}
